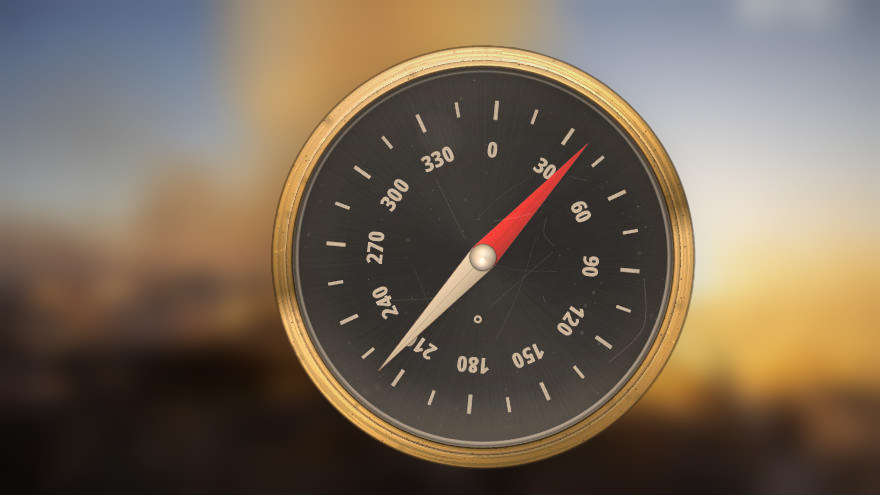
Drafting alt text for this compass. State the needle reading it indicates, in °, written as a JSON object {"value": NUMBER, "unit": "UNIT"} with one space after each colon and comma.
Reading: {"value": 37.5, "unit": "°"}
